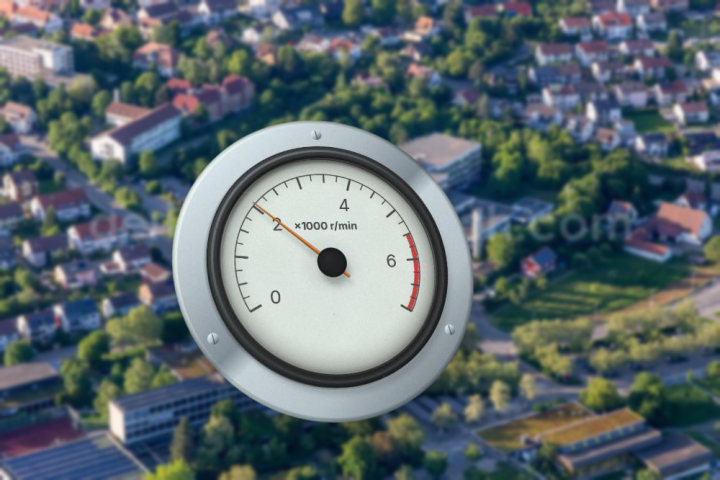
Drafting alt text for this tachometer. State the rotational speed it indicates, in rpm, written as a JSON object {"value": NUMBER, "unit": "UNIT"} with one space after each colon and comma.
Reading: {"value": 2000, "unit": "rpm"}
